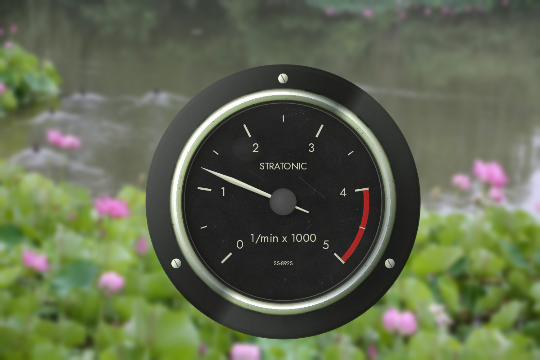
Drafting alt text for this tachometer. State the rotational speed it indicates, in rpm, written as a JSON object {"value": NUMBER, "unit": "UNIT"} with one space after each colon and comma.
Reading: {"value": 1250, "unit": "rpm"}
